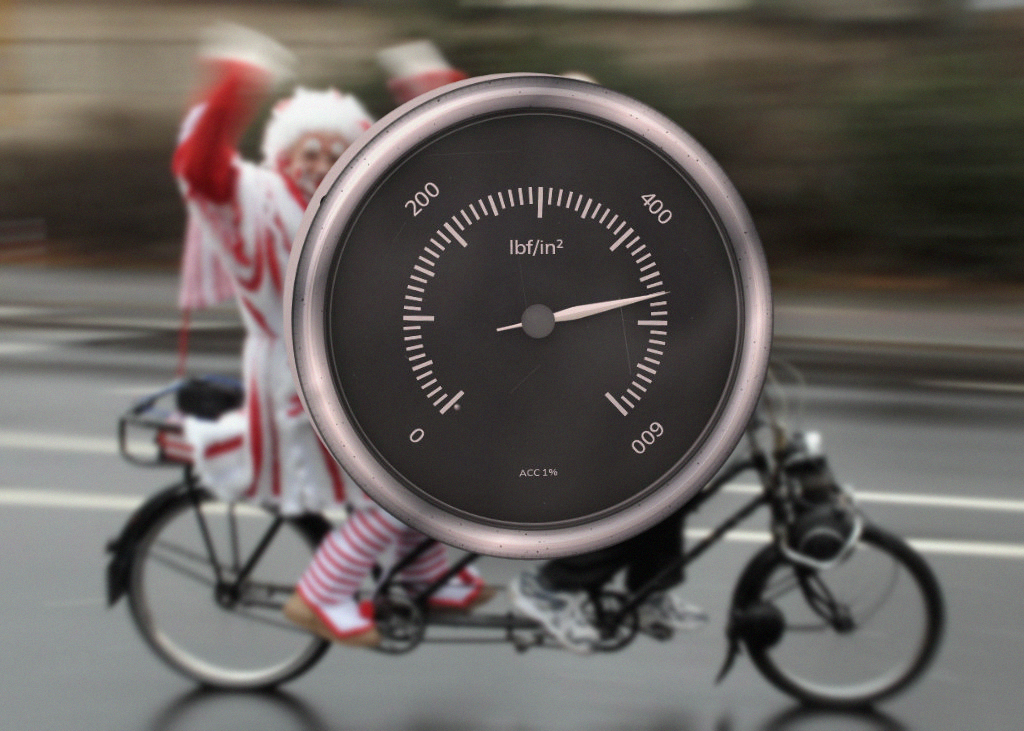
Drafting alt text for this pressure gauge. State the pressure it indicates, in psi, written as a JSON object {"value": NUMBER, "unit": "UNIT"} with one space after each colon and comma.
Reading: {"value": 470, "unit": "psi"}
